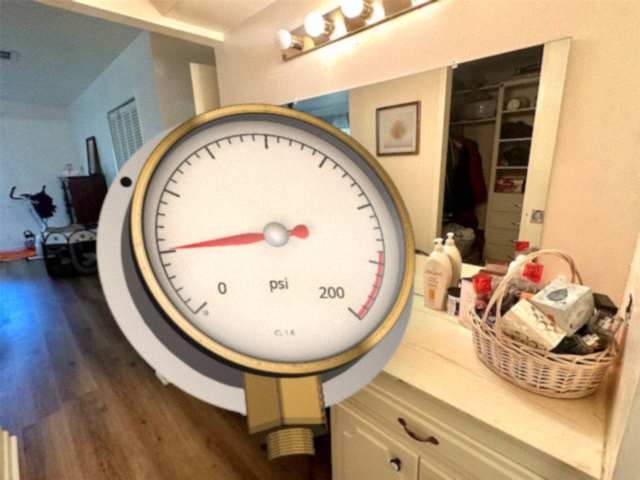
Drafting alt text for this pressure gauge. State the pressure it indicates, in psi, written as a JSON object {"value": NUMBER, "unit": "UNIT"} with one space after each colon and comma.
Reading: {"value": 25, "unit": "psi"}
